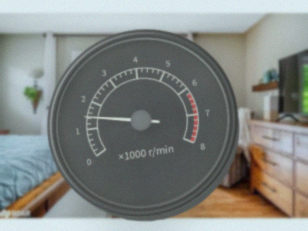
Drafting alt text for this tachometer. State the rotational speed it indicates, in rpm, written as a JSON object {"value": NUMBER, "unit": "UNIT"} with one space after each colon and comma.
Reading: {"value": 1400, "unit": "rpm"}
